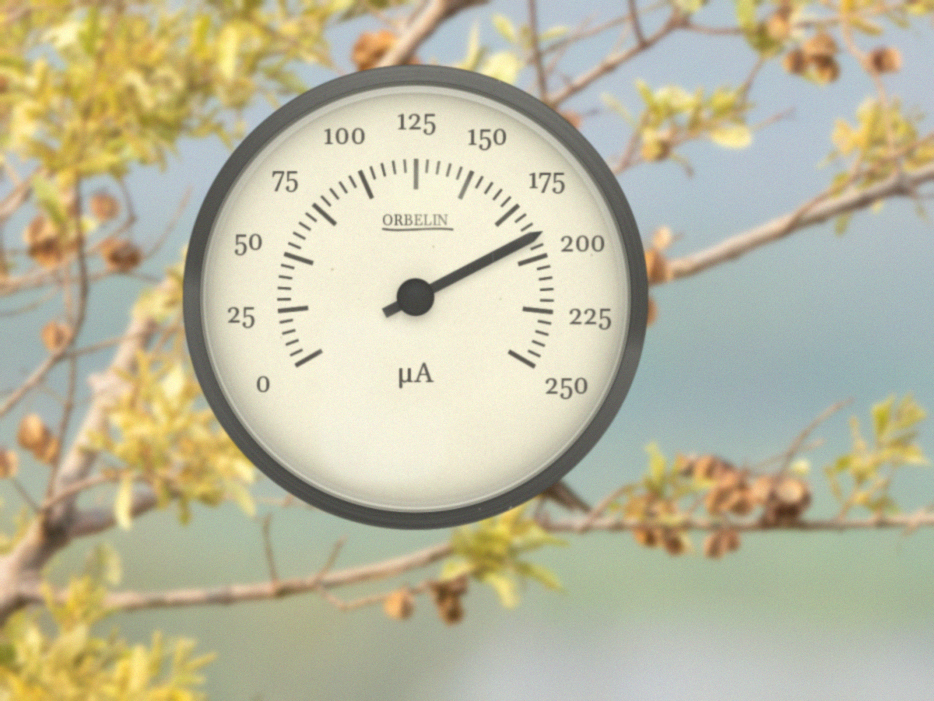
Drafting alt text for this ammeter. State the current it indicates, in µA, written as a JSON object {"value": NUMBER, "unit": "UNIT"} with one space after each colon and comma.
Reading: {"value": 190, "unit": "µA"}
